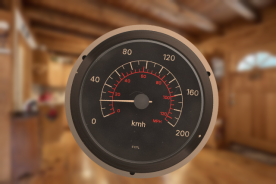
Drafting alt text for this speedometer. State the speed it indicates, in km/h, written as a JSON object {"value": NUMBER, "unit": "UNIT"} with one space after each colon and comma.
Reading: {"value": 20, "unit": "km/h"}
